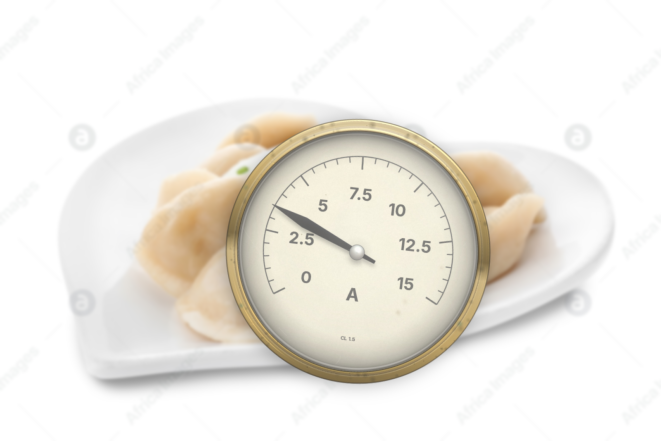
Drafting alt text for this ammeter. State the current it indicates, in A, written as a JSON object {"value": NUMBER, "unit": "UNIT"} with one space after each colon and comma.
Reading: {"value": 3.5, "unit": "A"}
